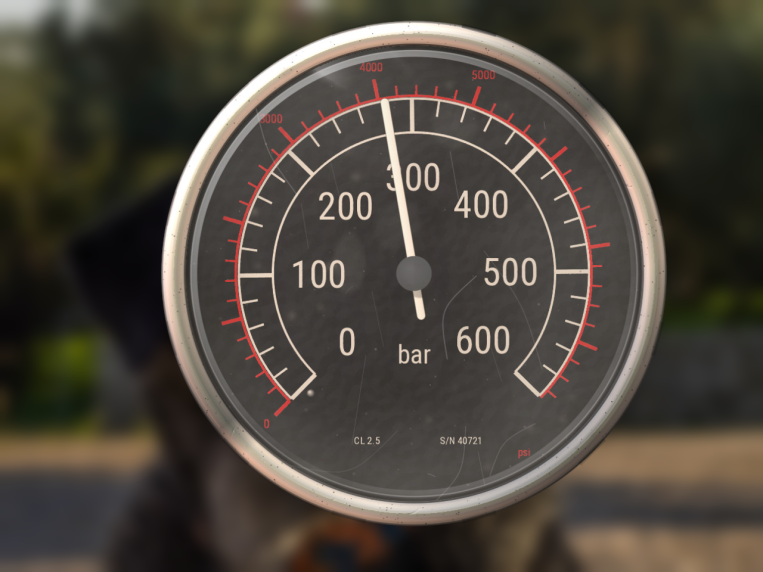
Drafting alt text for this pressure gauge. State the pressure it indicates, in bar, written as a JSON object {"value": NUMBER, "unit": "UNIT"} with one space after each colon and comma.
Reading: {"value": 280, "unit": "bar"}
